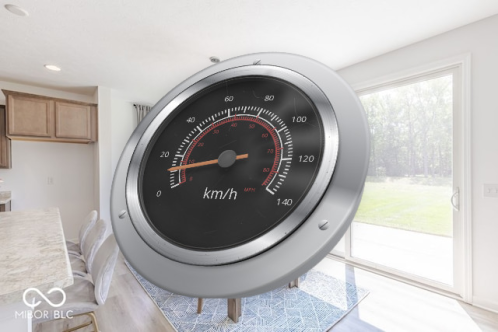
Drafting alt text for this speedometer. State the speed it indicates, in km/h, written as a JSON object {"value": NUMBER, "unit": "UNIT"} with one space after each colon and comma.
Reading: {"value": 10, "unit": "km/h"}
